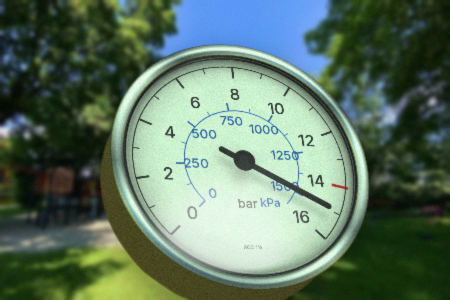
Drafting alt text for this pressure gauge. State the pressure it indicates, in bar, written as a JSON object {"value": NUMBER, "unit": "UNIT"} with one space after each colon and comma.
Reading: {"value": 15, "unit": "bar"}
